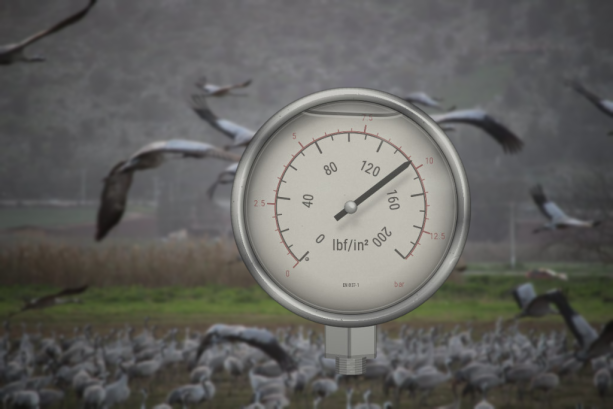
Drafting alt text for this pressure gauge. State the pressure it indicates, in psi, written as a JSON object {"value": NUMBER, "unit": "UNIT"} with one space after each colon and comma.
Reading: {"value": 140, "unit": "psi"}
